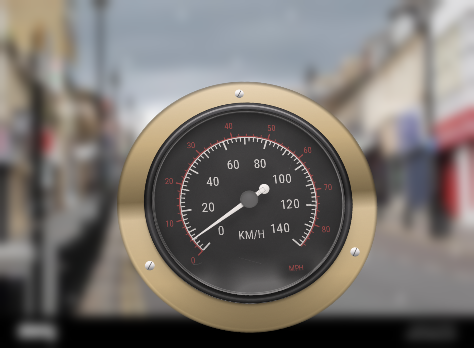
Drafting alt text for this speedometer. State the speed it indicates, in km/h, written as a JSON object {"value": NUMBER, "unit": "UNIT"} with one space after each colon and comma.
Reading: {"value": 6, "unit": "km/h"}
